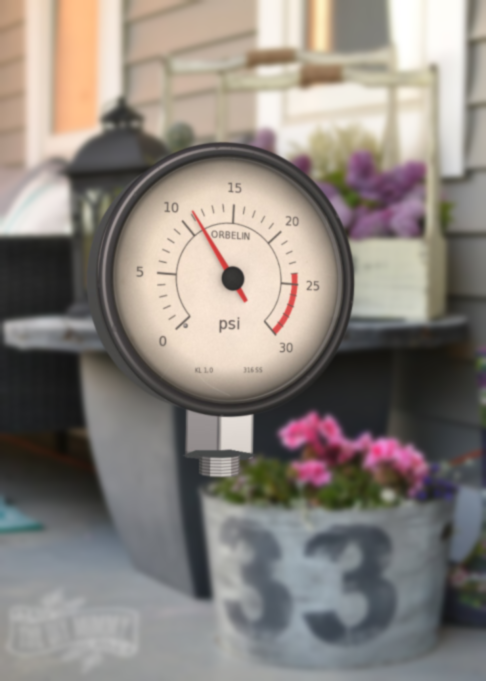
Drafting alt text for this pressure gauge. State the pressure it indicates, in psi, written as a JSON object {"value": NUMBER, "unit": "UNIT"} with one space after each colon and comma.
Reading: {"value": 11, "unit": "psi"}
